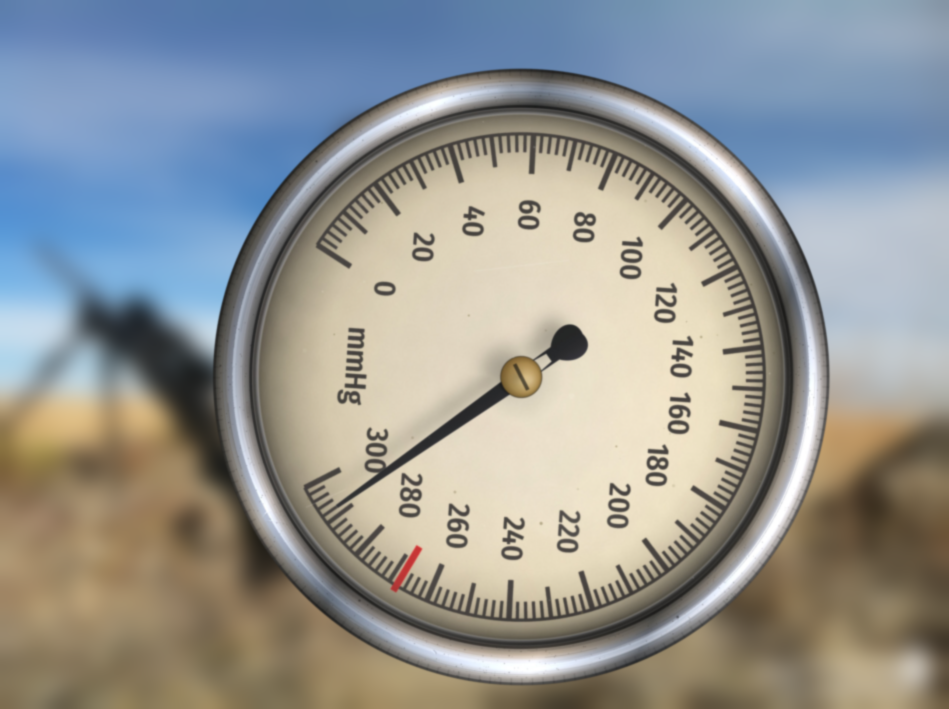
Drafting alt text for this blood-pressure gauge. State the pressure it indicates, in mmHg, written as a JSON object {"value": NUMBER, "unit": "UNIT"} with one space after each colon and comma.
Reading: {"value": 292, "unit": "mmHg"}
